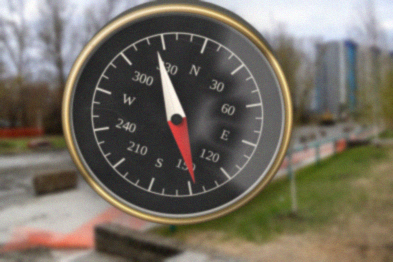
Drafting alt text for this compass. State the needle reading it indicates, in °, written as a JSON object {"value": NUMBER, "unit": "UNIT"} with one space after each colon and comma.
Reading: {"value": 145, "unit": "°"}
